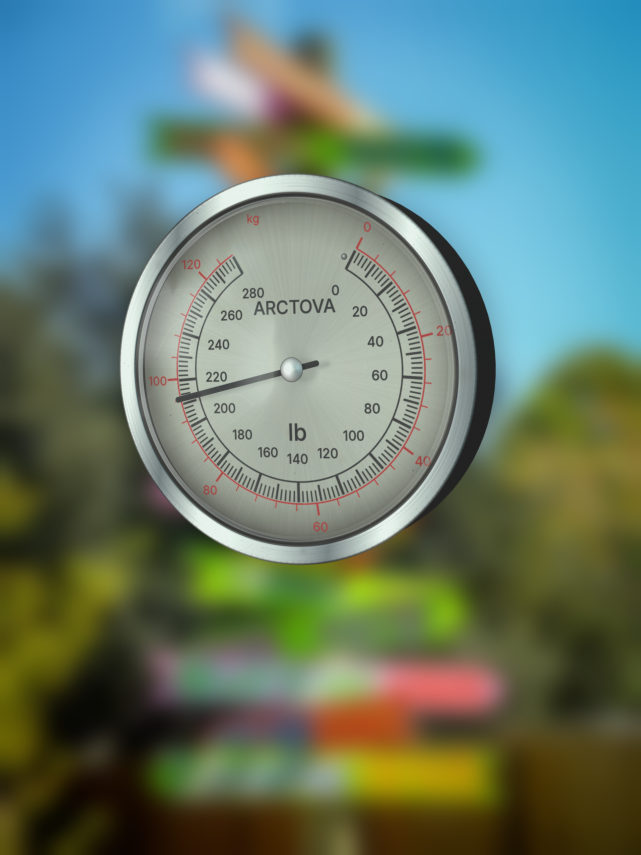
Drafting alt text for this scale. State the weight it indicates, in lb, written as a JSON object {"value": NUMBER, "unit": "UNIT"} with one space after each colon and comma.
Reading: {"value": 212, "unit": "lb"}
